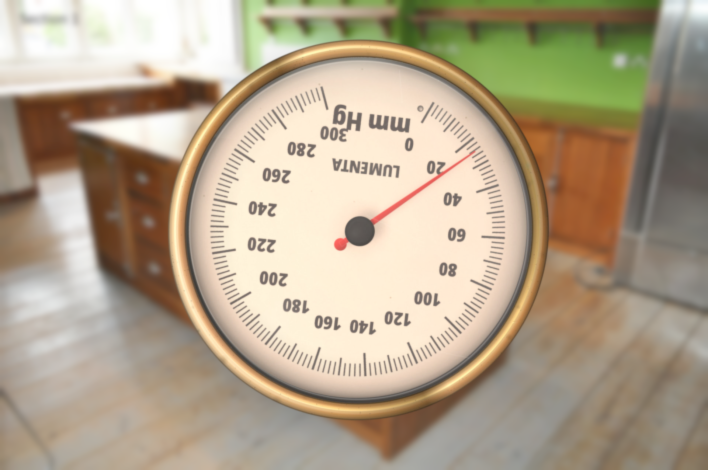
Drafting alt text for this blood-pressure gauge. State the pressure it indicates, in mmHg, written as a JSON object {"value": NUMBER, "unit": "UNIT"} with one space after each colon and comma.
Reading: {"value": 24, "unit": "mmHg"}
